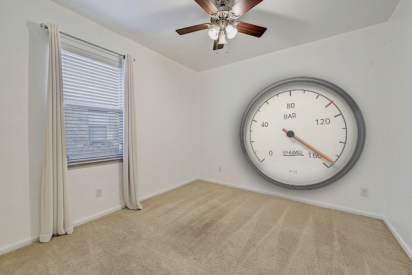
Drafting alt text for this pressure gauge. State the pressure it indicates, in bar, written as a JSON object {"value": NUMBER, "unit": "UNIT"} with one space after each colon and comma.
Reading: {"value": 155, "unit": "bar"}
